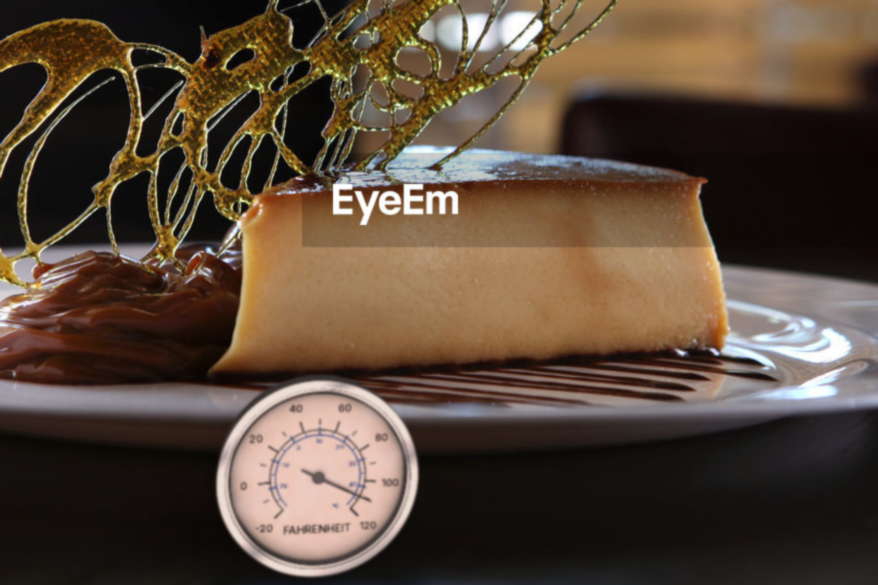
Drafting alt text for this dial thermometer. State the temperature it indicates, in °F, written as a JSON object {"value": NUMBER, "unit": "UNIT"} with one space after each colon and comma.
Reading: {"value": 110, "unit": "°F"}
